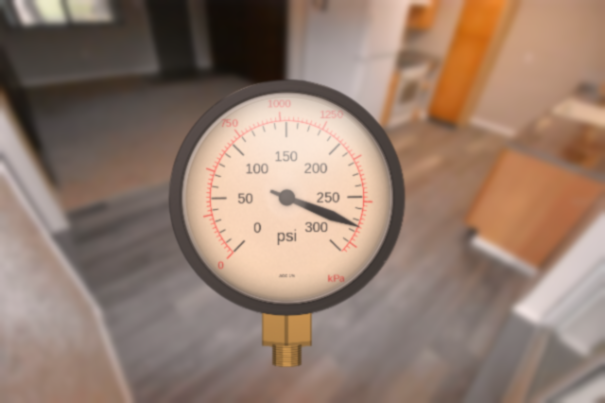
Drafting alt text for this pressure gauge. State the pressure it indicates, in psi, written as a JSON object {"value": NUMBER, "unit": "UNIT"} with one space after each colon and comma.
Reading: {"value": 275, "unit": "psi"}
